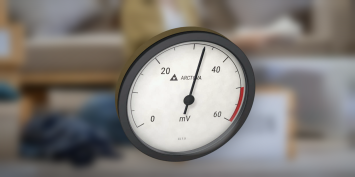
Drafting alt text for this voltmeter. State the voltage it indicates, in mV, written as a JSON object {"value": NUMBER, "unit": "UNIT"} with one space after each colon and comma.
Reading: {"value": 32.5, "unit": "mV"}
